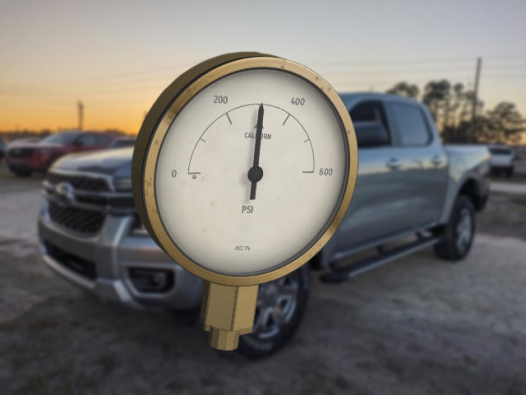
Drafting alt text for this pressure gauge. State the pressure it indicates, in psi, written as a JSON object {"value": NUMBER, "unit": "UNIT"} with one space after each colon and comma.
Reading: {"value": 300, "unit": "psi"}
